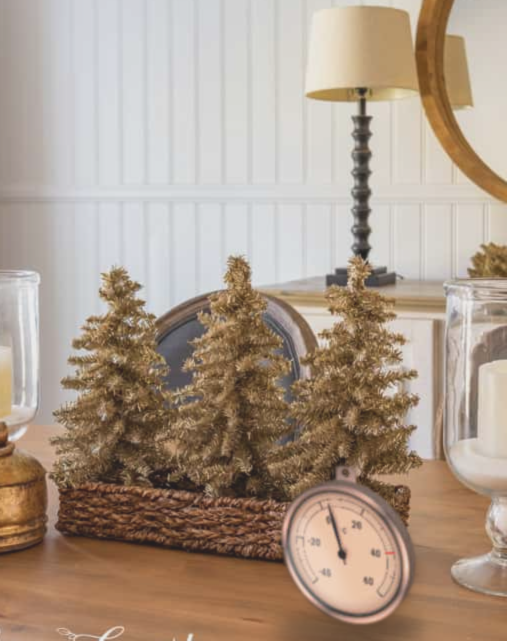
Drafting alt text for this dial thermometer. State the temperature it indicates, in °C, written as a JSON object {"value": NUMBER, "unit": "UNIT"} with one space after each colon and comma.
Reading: {"value": 5, "unit": "°C"}
